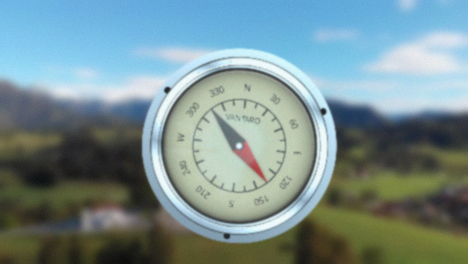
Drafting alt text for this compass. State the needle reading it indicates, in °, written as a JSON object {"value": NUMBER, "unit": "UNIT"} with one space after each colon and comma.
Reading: {"value": 135, "unit": "°"}
